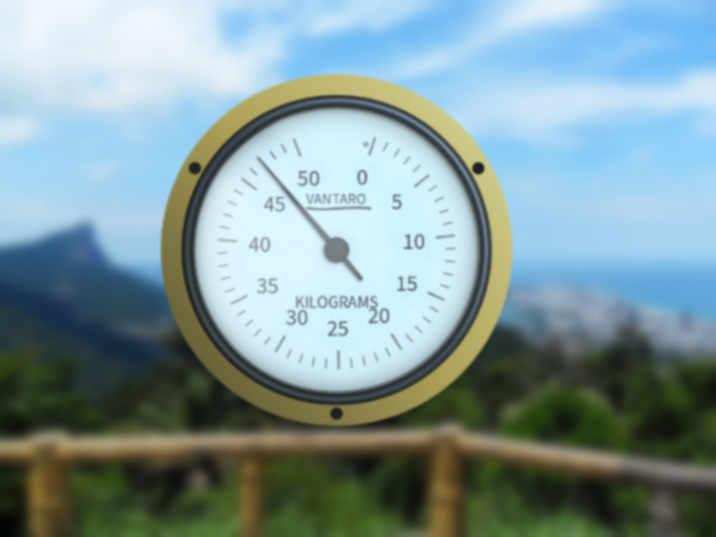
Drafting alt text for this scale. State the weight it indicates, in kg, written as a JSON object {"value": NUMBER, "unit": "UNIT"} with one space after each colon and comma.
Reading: {"value": 47, "unit": "kg"}
